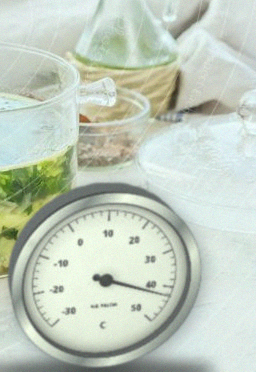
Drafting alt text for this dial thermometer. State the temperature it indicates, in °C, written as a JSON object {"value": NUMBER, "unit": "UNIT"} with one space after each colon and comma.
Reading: {"value": 42, "unit": "°C"}
